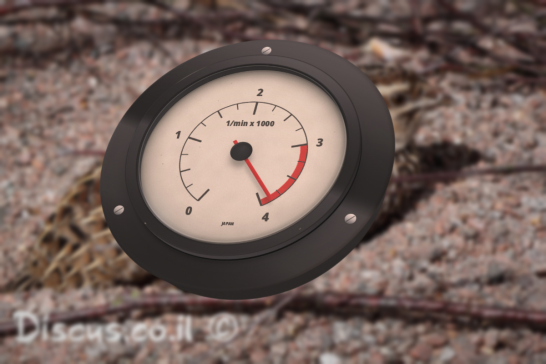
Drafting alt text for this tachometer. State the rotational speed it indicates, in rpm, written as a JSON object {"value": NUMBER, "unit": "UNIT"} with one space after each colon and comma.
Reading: {"value": 3875, "unit": "rpm"}
